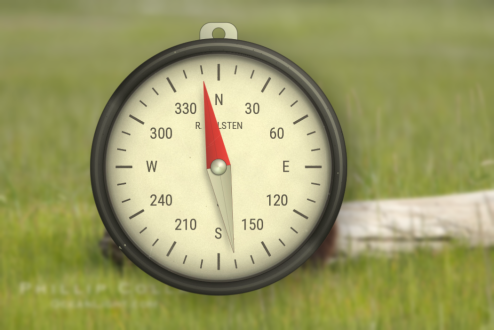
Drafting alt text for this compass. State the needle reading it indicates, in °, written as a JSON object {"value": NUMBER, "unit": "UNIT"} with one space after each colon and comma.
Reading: {"value": 350, "unit": "°"}
